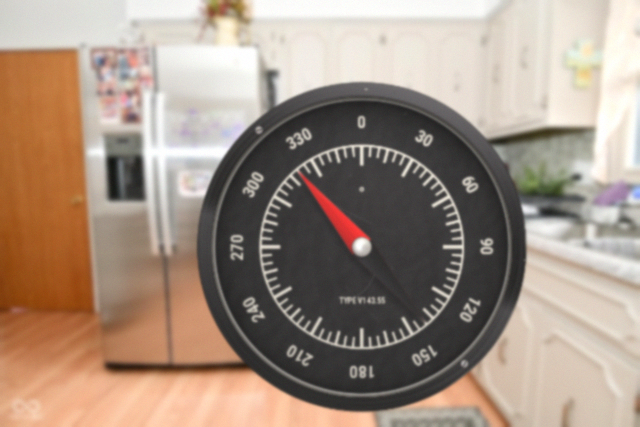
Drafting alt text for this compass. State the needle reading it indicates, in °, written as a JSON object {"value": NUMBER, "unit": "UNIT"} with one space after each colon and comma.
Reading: {"value": 320, "unit": "°"}
